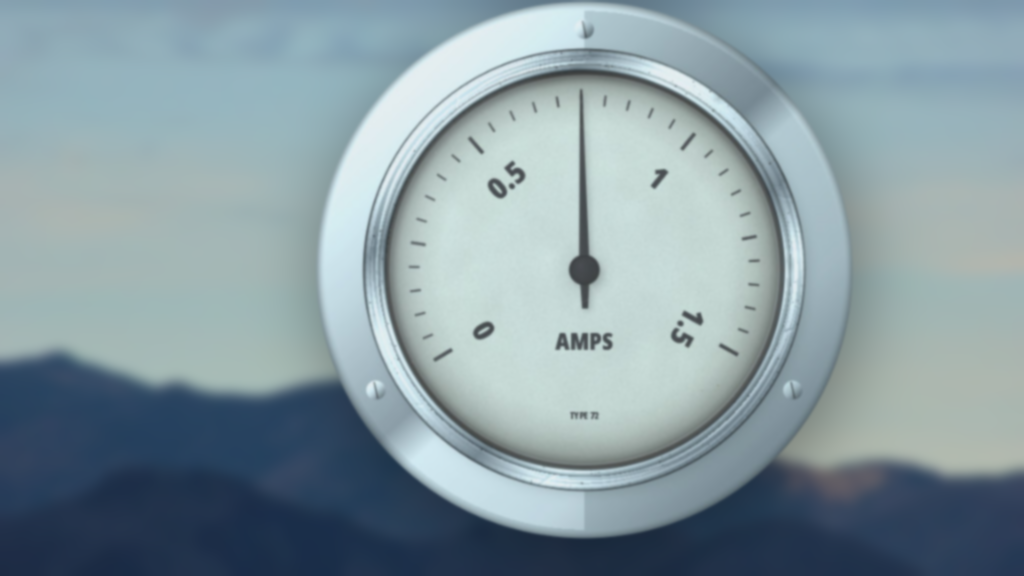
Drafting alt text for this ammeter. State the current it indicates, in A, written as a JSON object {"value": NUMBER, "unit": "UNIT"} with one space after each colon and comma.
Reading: {"value": 0.75, "unit": "A"}
